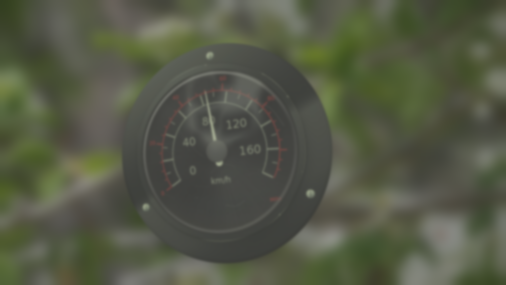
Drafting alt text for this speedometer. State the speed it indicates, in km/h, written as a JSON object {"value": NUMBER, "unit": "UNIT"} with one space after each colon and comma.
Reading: {"value": 85, "unit": "km/h"}
